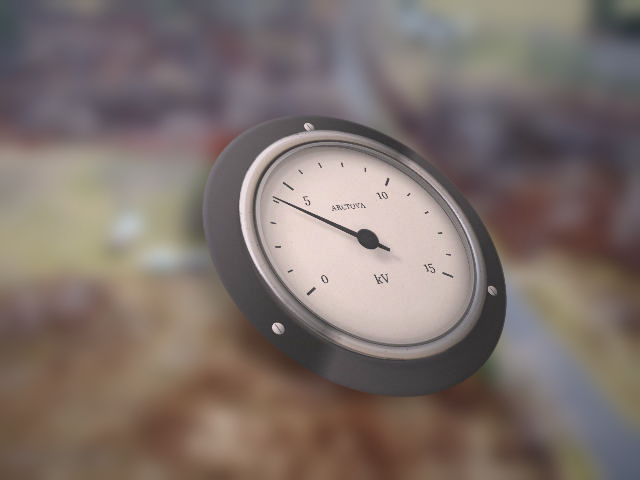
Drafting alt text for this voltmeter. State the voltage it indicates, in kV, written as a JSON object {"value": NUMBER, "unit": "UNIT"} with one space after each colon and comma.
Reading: {"value": 4, "unit": "kV"}
